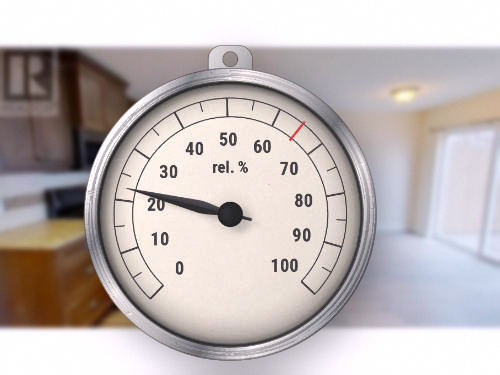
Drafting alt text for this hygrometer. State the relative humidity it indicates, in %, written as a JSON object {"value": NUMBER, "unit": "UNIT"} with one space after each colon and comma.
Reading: {"value": 22.5, "unit": "%"}
